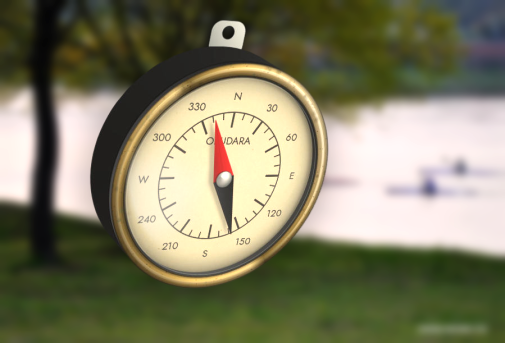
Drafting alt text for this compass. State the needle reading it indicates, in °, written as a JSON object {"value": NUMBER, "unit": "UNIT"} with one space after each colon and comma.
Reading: {"value": 340, "unit": "°"}
